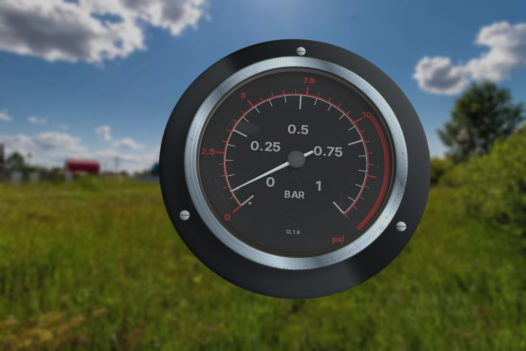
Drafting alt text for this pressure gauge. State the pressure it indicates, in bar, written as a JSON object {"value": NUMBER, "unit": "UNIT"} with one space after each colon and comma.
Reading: {"value": 0.05, "unit": "bar"}
